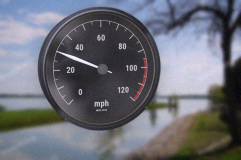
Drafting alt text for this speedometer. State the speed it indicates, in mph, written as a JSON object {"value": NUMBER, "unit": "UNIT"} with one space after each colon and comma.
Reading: {"value": 30, "unit": "mph"}
